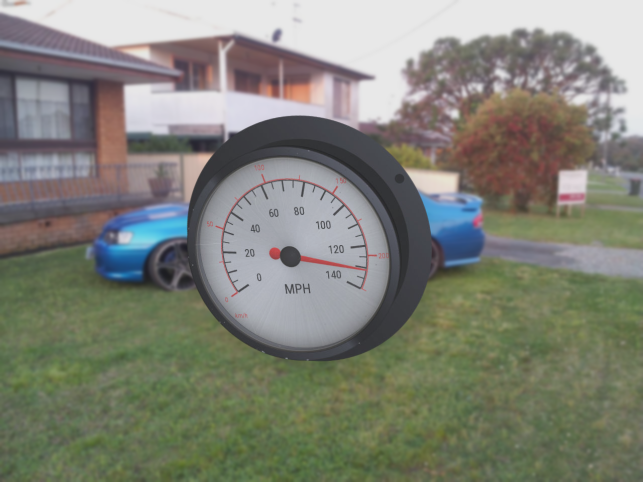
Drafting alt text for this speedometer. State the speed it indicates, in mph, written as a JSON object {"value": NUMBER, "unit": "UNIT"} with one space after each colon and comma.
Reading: {"value": 130, "unit": "mph"}
